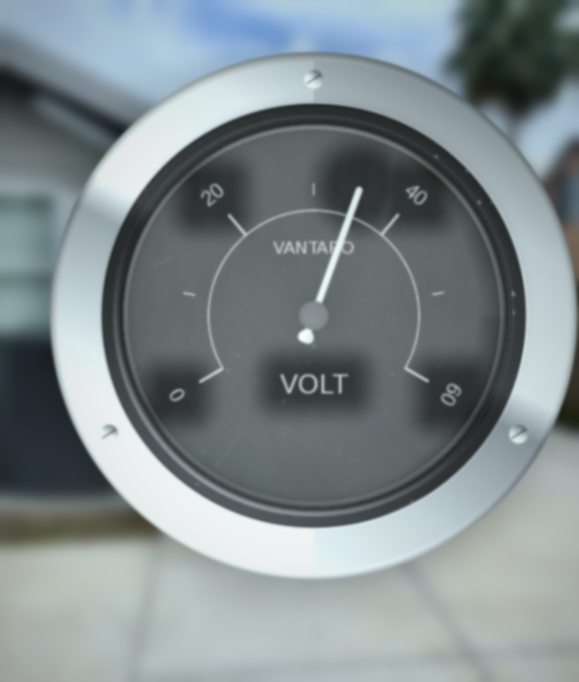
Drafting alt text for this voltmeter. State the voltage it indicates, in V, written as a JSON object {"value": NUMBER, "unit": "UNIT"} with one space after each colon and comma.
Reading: {"value": 35, "unit": "V"}
